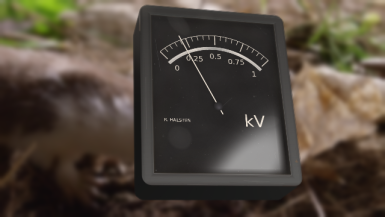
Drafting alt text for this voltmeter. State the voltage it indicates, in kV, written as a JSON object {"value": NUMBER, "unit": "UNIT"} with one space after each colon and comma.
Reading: {"value": 0.2, "unit": "kV"}
